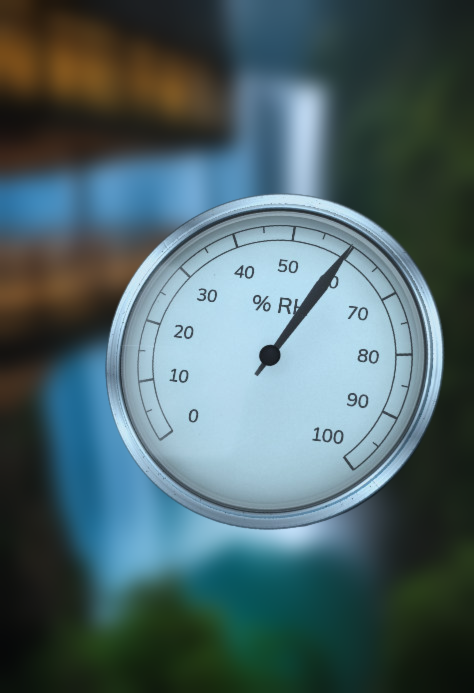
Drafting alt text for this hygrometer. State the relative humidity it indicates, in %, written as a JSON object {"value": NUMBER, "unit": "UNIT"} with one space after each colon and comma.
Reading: {"value": 60, "unit": "%"}
